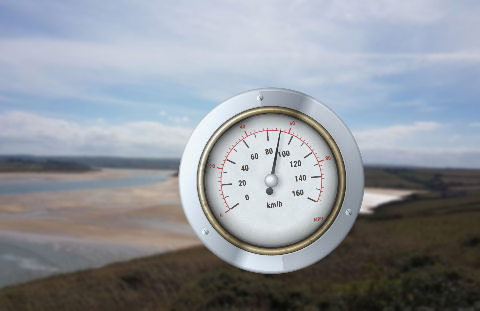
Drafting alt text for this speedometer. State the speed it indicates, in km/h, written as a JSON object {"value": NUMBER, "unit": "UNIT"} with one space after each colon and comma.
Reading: {"value": 90, "unit": "km/h"}
